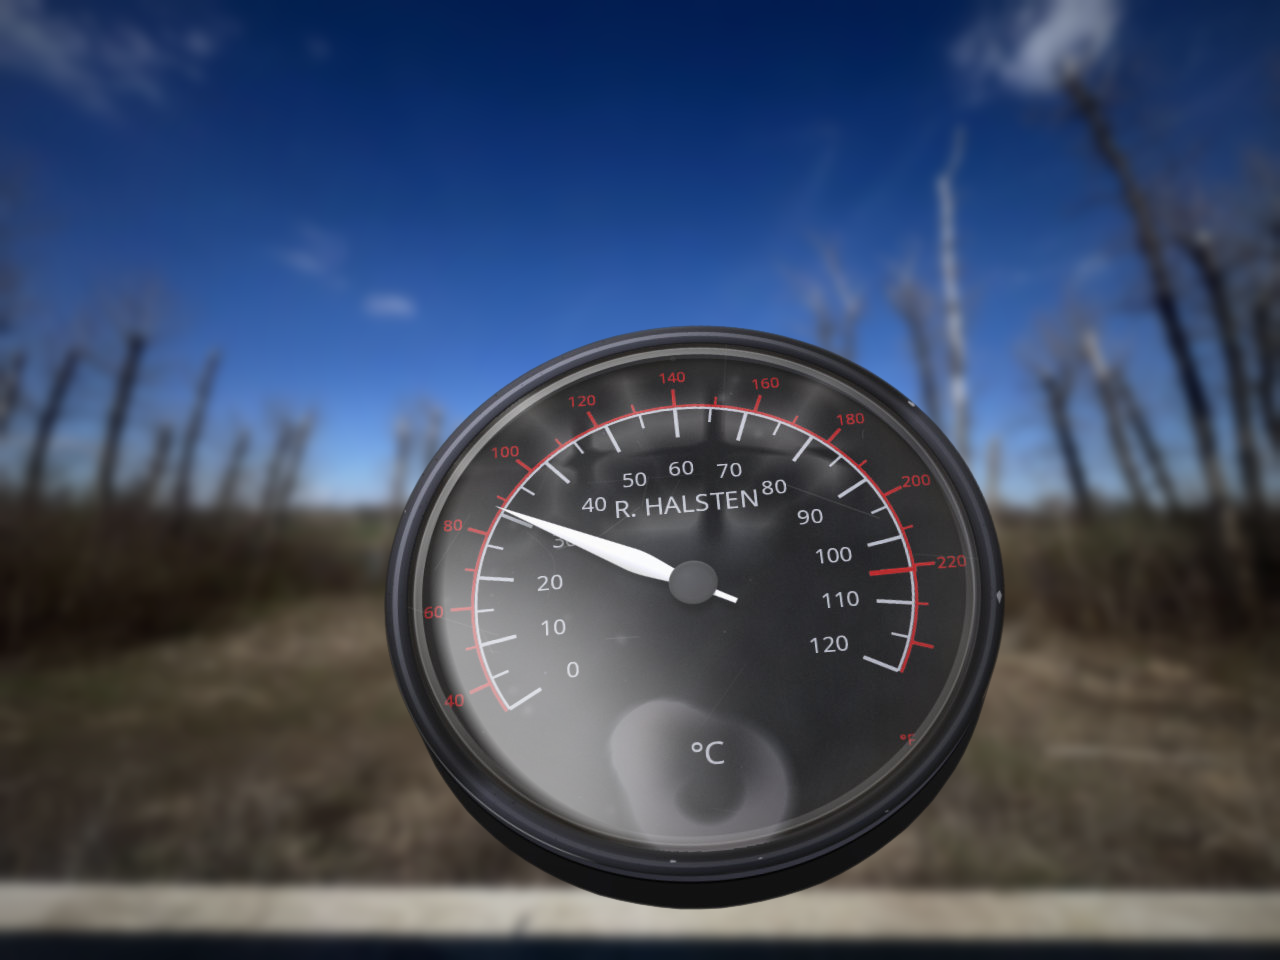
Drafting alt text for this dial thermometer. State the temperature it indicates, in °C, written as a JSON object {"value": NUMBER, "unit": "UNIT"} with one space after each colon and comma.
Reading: {"value": 30, "unit": "°C"}
